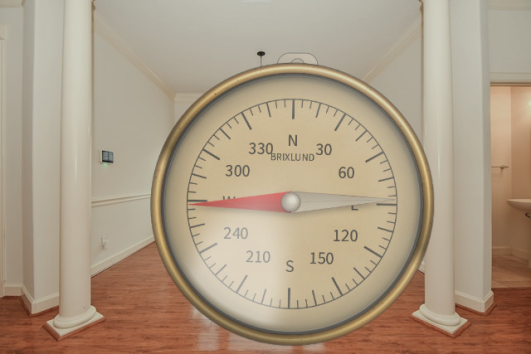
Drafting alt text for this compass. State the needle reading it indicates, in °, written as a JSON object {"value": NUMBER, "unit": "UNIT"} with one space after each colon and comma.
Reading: {"value": 267.5, "unit": "°"}
